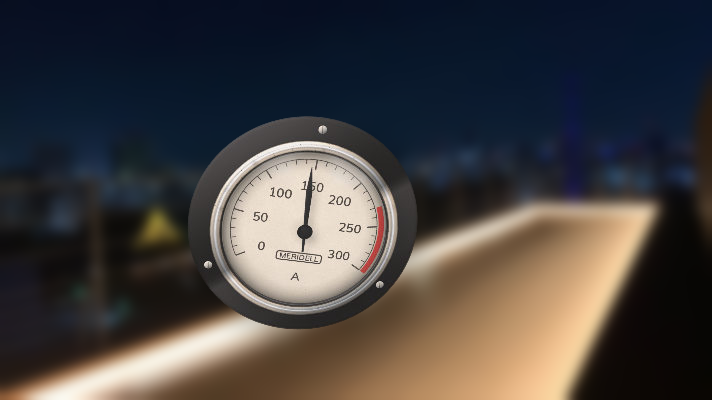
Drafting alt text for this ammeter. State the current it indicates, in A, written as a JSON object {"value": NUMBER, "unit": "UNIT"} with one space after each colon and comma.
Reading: {"value": 145, "unit": "A"}
